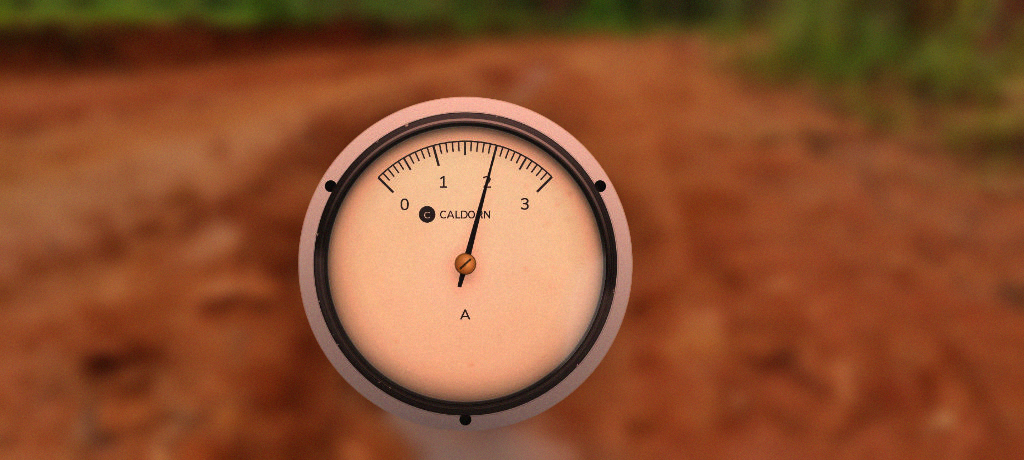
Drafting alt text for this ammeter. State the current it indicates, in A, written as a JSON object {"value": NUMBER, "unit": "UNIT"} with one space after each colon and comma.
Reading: {"value": 2, "unit": "A"}
